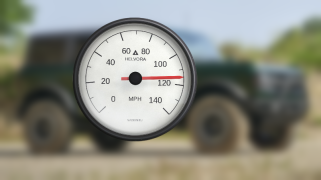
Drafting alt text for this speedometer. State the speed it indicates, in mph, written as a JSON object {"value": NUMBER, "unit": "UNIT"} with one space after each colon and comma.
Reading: {"value": 115, "unit": "mph"}
